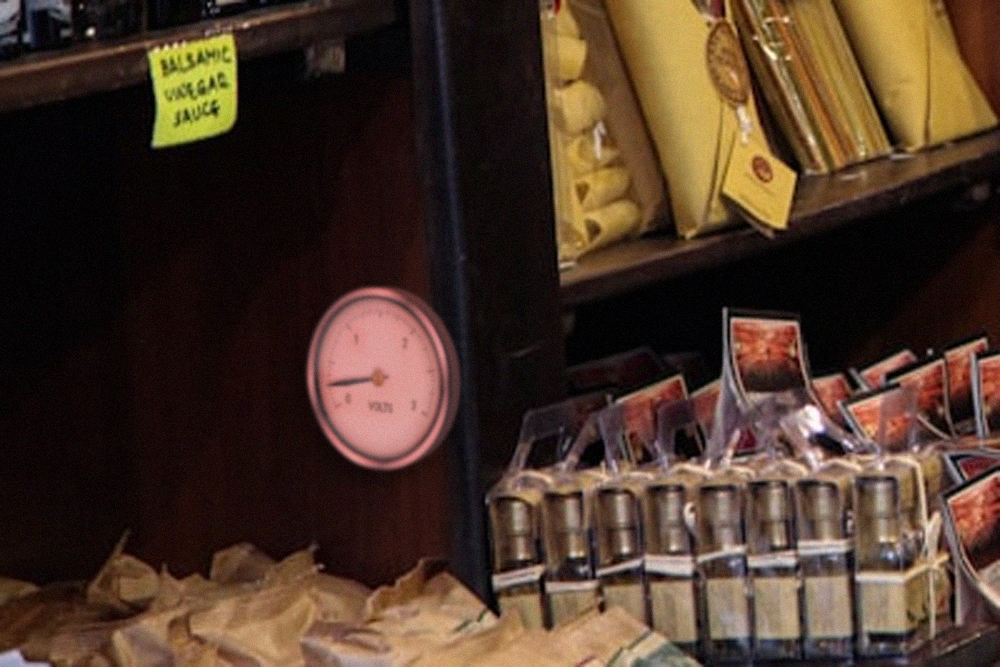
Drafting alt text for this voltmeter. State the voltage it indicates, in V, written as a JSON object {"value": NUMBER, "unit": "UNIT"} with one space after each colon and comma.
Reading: {"value": 0.25, "unit": "V"}
